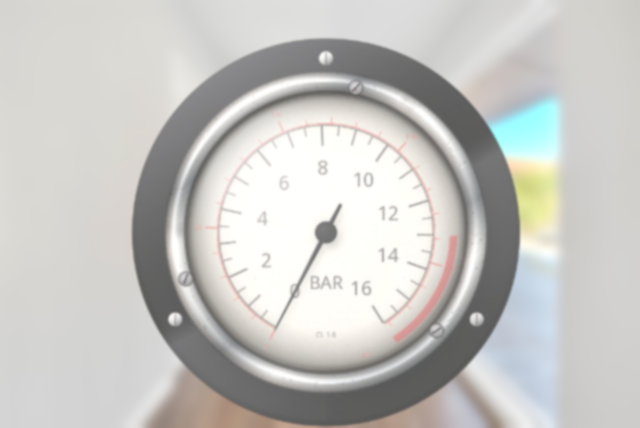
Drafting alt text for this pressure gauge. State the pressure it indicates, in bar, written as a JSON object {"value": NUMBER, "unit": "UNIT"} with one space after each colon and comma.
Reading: {"value": 0, "unit": "bar"}
